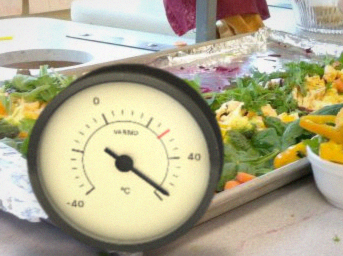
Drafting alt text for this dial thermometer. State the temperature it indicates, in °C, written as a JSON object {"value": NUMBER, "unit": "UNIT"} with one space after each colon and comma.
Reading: {"value": 56, "unit": "°C"}
